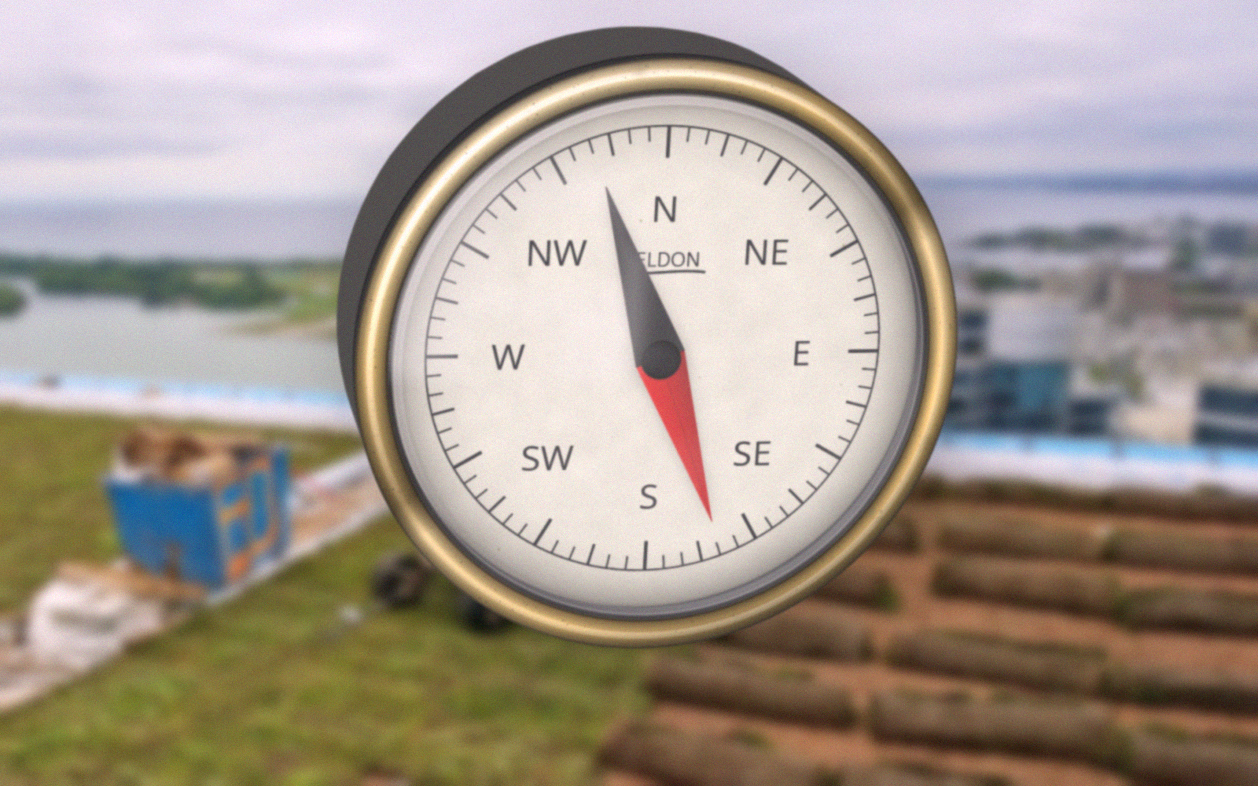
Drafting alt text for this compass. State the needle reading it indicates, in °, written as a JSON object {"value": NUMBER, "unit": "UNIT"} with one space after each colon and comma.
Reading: {"value": 160, "unit": "°"}
